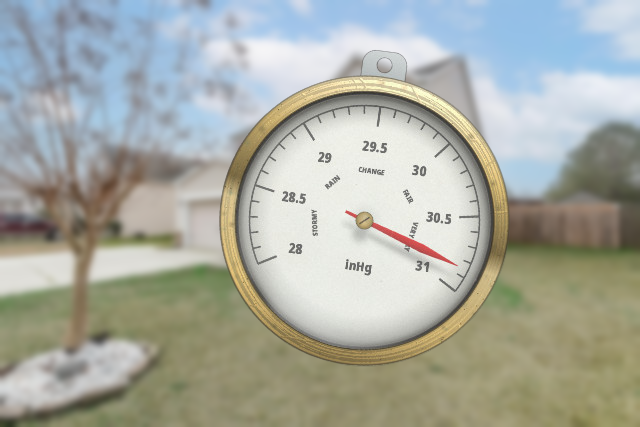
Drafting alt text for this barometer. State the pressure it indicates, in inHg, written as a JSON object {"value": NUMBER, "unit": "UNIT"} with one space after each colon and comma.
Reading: {"value": 30.85, "unit": "inHg"}
